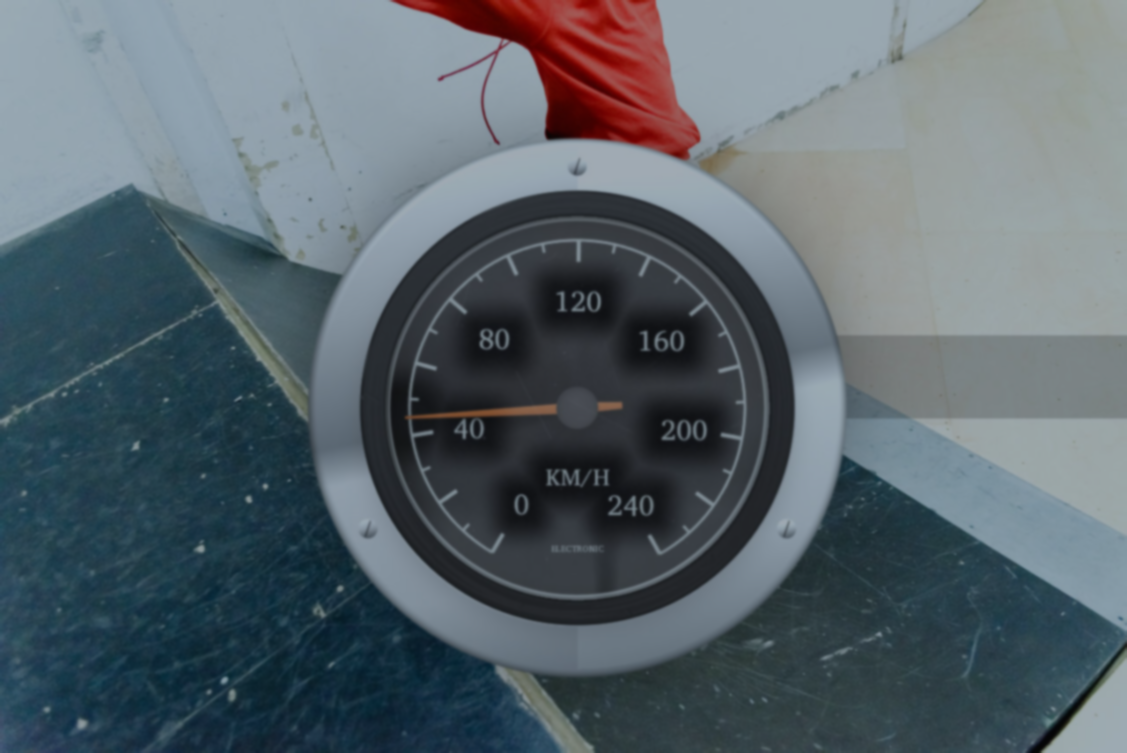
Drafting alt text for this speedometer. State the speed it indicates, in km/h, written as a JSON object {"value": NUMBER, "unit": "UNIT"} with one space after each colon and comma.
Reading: {"value": 45, "unit": "km/h"}
